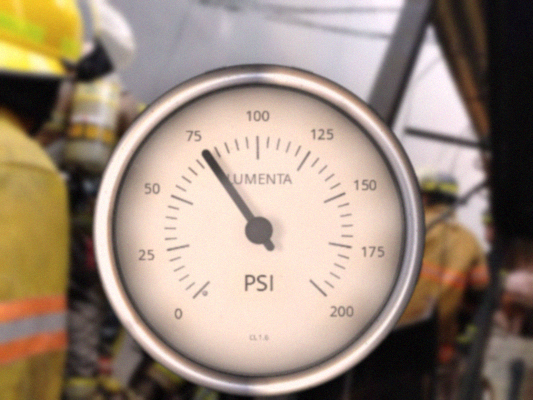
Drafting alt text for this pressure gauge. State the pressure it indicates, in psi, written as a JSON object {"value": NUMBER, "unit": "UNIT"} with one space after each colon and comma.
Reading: {"value": 75, "unit": "psi"}
